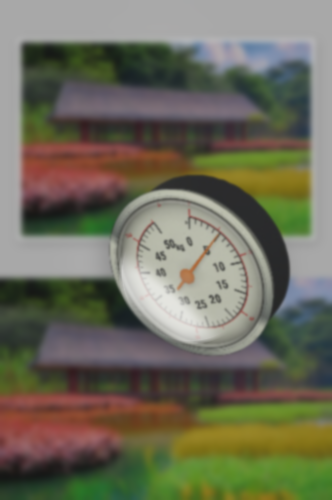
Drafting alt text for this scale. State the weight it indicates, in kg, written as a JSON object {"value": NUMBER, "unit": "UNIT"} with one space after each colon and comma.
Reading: {"value": 5, "unit": "kg"}
